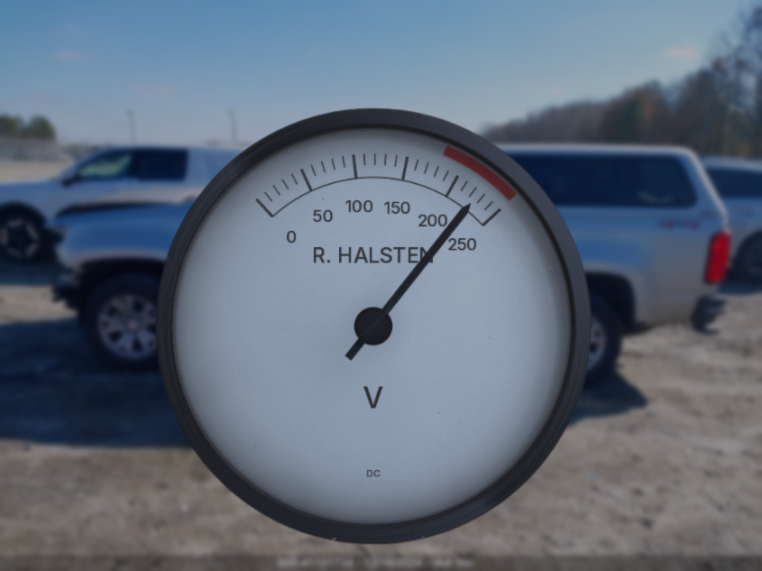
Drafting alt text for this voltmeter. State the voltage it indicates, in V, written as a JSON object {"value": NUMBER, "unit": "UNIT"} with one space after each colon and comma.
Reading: {"value": 225, "unit": "V"}
